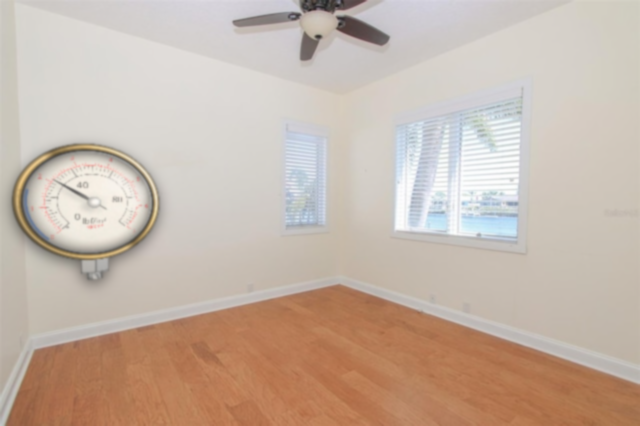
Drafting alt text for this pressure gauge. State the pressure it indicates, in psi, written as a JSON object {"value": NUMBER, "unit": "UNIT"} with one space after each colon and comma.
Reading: {"value": 30, "unit": "psi"}
